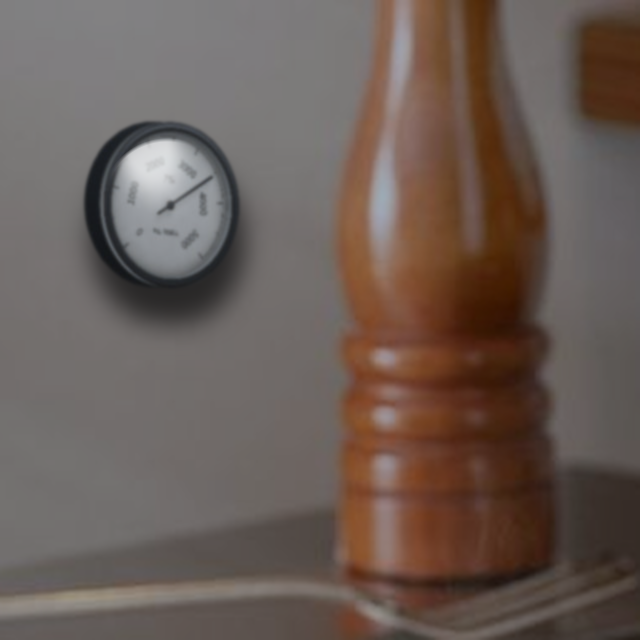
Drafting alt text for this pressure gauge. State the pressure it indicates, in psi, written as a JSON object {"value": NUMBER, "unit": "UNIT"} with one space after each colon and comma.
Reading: {"value": 3500, "unit": "psi"}
